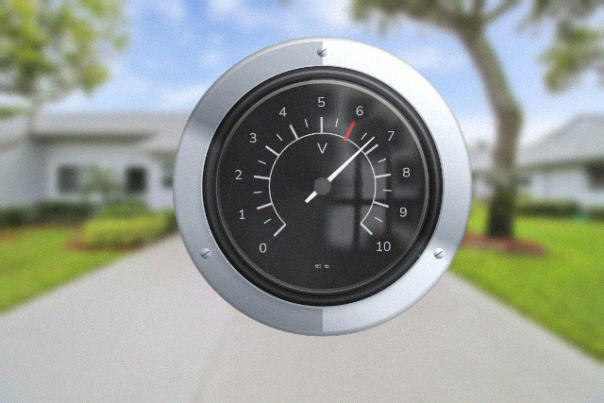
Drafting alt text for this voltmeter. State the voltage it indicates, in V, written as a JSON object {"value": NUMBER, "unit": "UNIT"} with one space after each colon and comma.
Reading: {"value": 6.75, "unit": "V"}
